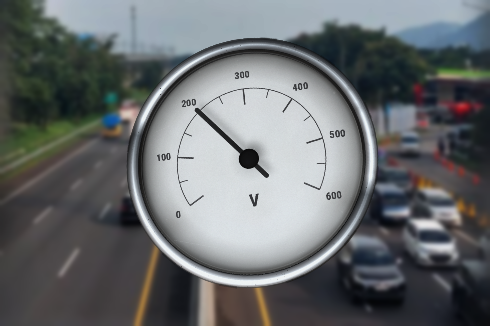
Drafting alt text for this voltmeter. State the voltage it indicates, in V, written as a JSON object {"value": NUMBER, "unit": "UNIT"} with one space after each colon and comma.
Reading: {"value": 200, "unit": "V"}
